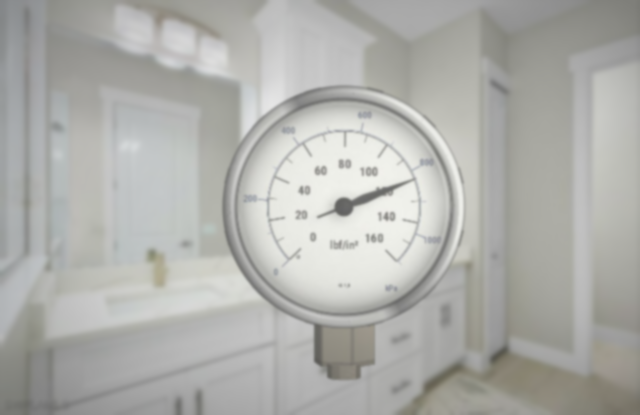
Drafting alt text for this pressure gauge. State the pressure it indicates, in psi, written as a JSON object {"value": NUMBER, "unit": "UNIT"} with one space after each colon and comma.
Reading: {"value": 120, "unit": "psi"}
